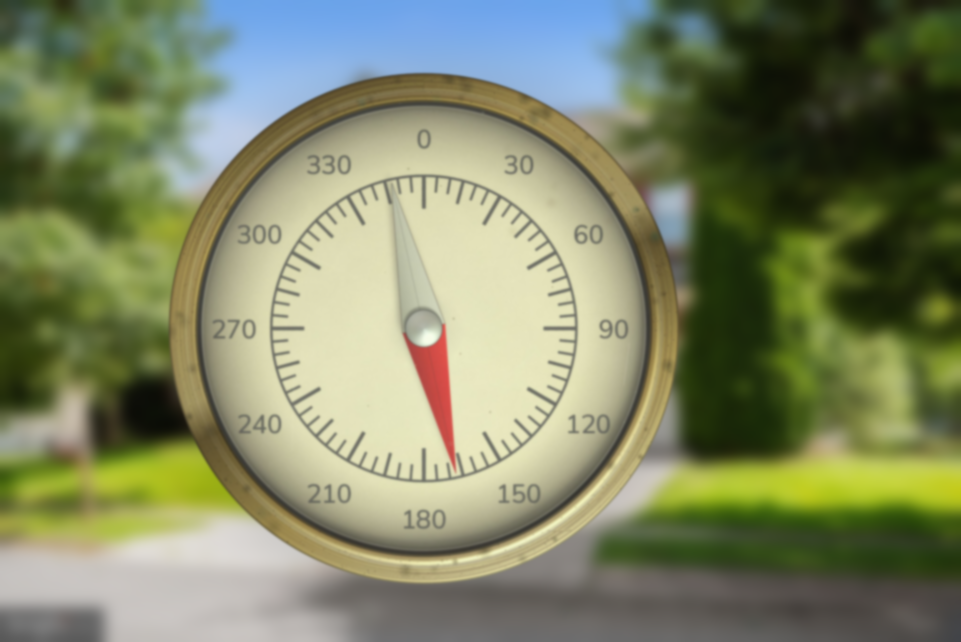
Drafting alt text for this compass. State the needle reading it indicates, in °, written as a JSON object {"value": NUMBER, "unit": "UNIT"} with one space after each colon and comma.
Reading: {"value": 167.5, "unit": "°"}
